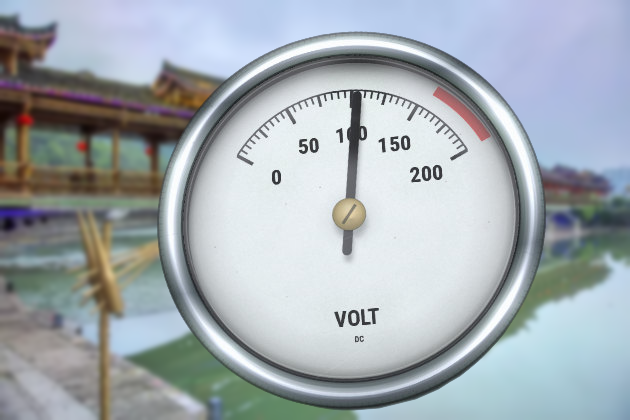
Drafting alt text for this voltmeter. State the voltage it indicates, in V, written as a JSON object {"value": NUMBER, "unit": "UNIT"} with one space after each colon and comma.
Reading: {"value": 105, "unit": "V"}
